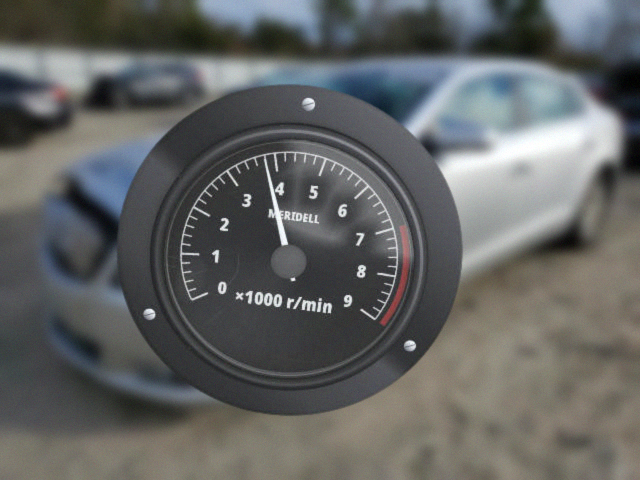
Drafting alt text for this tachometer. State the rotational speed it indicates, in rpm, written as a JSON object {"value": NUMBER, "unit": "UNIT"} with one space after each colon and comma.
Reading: {"value": 3800, "unit": "rpm"}
